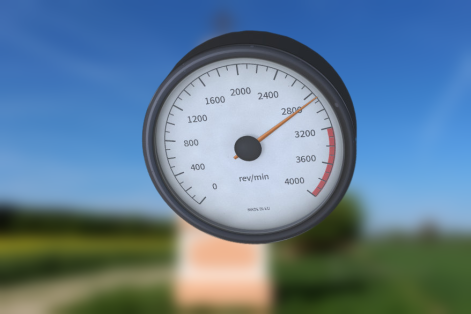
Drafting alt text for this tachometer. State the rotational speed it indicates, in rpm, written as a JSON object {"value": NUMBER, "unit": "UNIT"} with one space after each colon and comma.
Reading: {"value": 2850, "unit": "rpm"}
